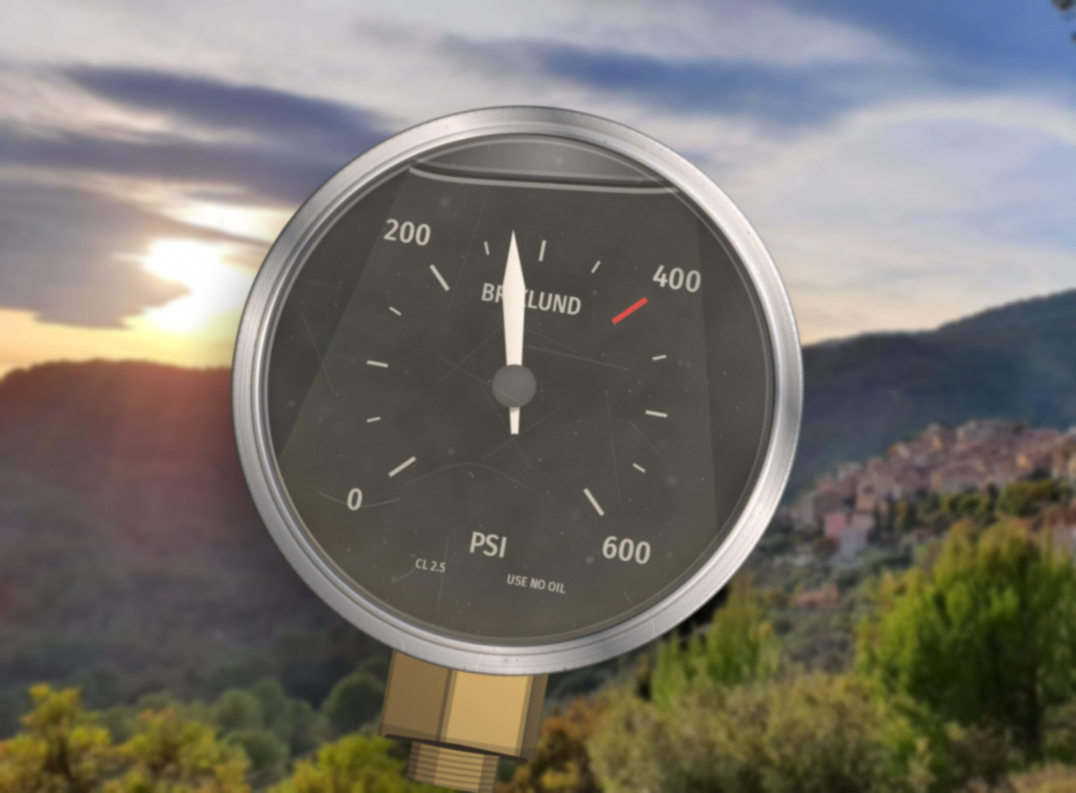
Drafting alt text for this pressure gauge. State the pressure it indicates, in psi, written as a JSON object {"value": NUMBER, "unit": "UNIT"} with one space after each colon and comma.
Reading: {"value": 275, "unit": "psi"}
